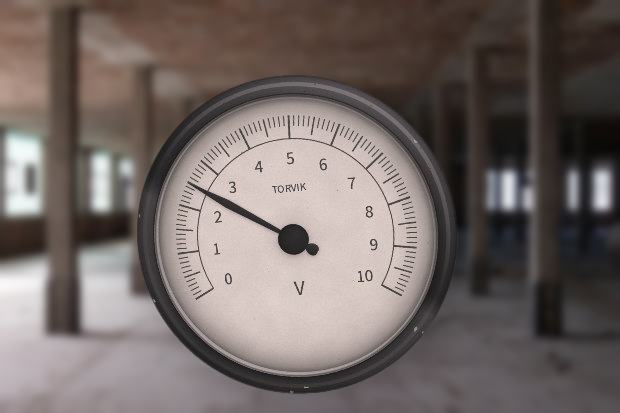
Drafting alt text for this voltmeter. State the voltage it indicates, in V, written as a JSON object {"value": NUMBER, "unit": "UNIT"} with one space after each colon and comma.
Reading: {"value": 2.5, "unit": "V"}
